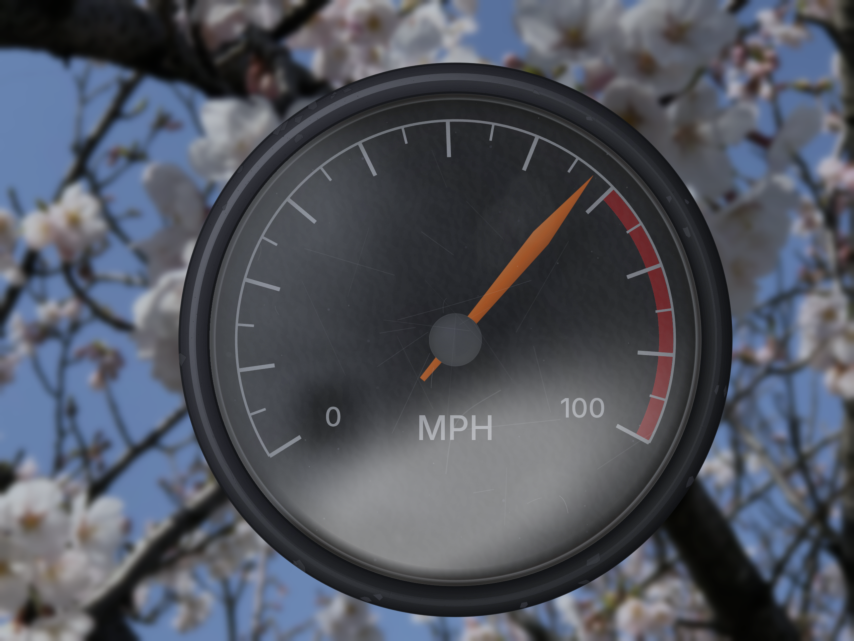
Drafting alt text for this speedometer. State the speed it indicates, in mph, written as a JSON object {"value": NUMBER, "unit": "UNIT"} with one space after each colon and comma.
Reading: {"value": 67.5, "unit": "mph"}
